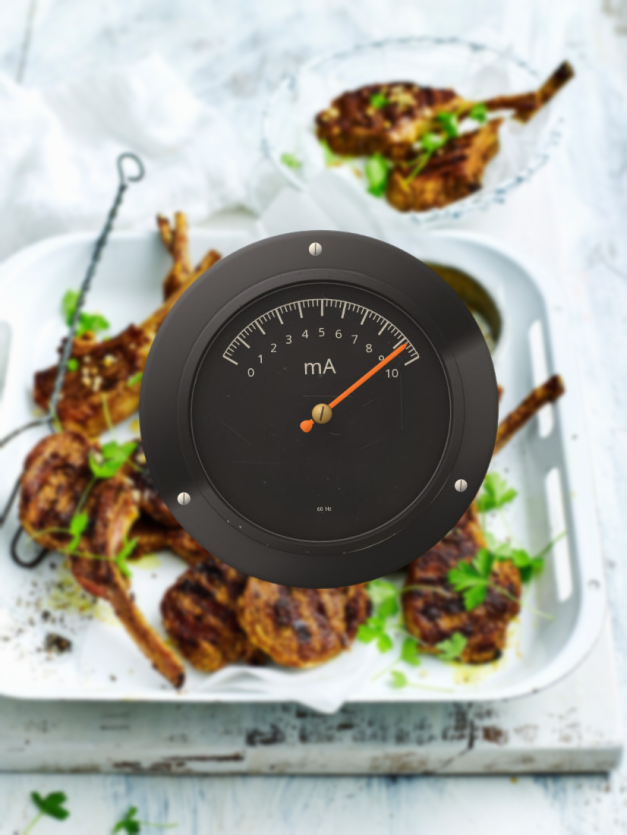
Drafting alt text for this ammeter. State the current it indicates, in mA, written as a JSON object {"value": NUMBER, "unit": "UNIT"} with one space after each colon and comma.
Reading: {"value": 9.2, "unit": "mA"}
